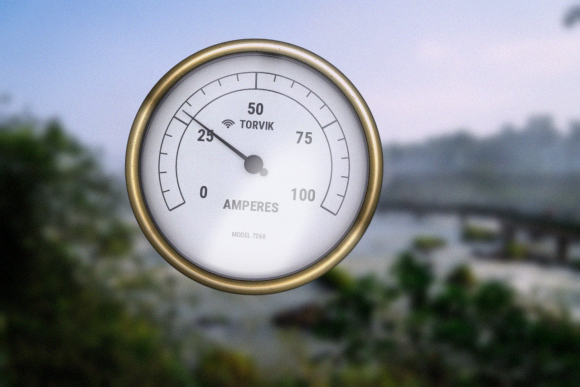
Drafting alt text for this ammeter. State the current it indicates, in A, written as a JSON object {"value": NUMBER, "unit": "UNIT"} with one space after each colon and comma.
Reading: {"value": 27.5, "unit": "A"}
